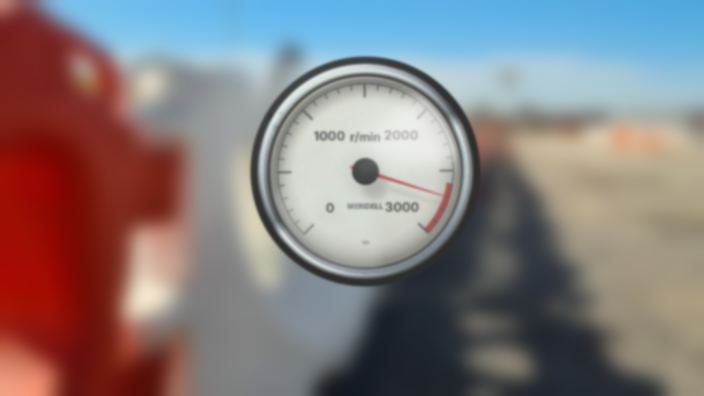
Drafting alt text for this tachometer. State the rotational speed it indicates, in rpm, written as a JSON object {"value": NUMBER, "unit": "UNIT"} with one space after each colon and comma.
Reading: {"value": 2700, "unit": "rpm"}
